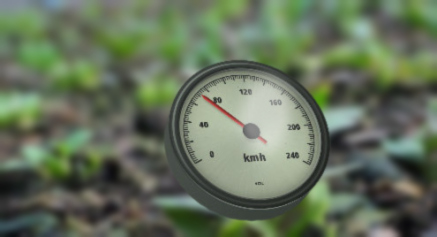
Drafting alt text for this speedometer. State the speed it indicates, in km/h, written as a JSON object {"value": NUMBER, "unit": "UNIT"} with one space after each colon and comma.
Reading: {"value": 70, "unit": "km/h"}
